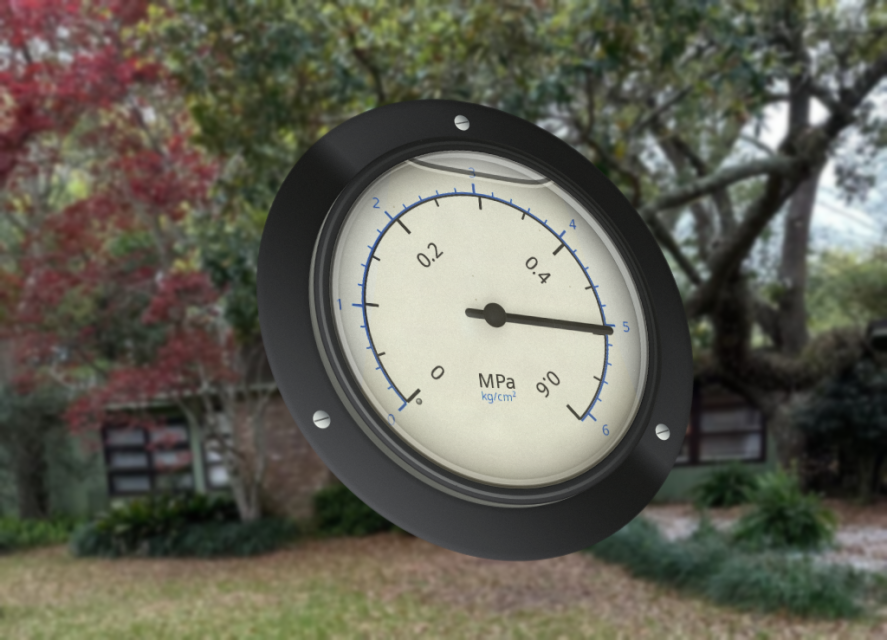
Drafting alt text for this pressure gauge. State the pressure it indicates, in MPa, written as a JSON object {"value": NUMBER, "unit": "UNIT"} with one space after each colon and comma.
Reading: {"value": 0.5, "unit": "MPa"}
